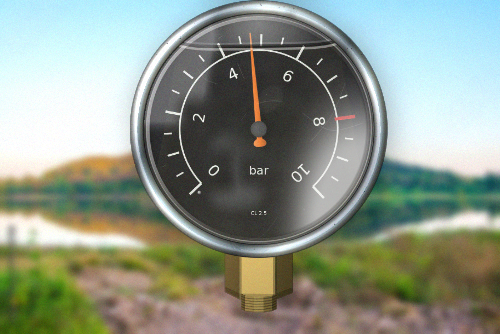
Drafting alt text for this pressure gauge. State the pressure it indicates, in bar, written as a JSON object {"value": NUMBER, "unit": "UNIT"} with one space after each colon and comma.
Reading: {"value": 4.75, "unit": "bar"}
